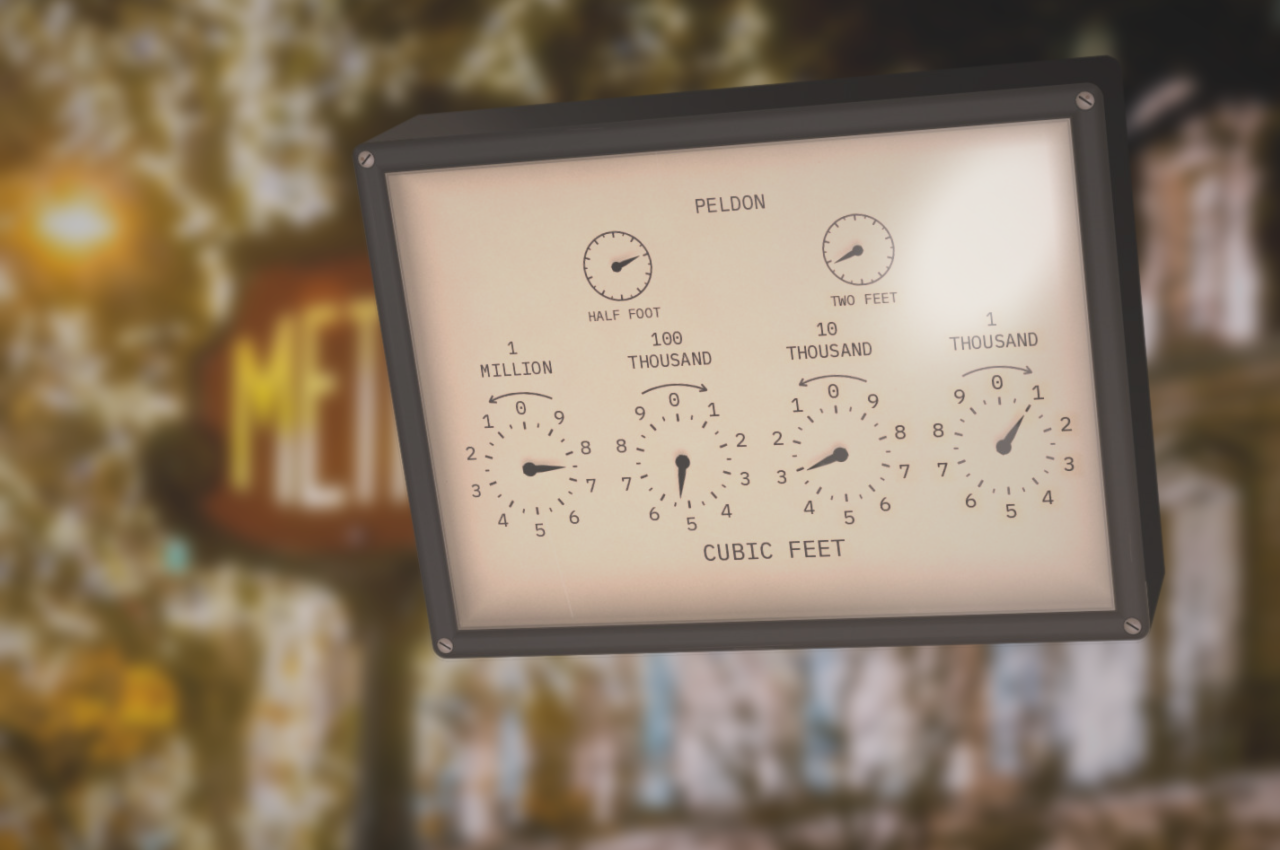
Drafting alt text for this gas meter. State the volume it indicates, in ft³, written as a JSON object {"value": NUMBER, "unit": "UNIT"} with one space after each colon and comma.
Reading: {"value": 753100, "unit": "ft³"}
